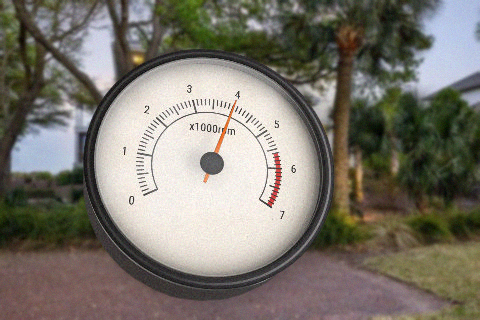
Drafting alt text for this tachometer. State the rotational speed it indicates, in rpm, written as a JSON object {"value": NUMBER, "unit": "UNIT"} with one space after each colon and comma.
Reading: {"value": 4000, "unit": "rpm"}
